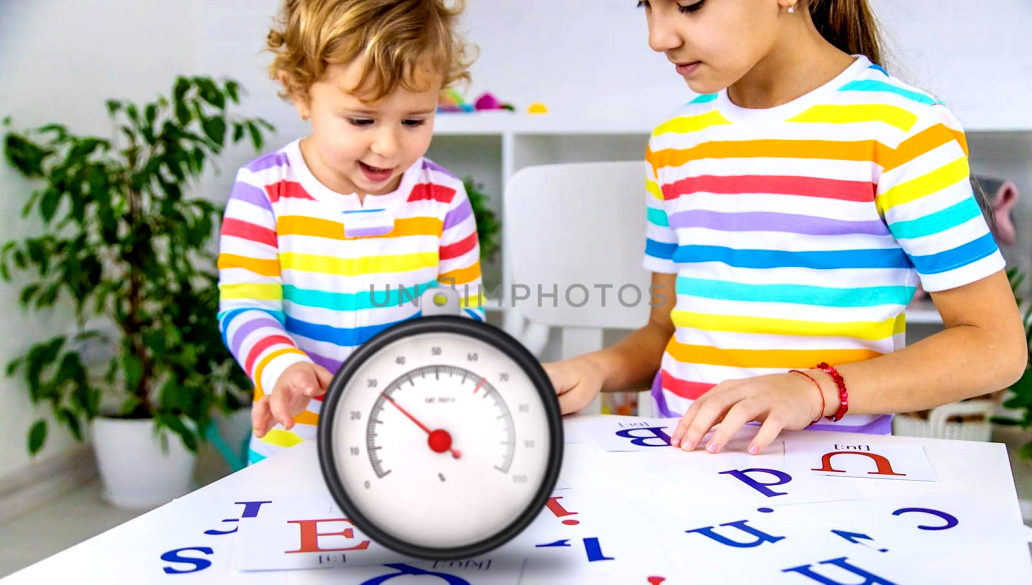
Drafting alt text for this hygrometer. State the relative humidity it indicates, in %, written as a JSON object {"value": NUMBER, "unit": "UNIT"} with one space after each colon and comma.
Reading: {"value": 30, "unit": "%"}
